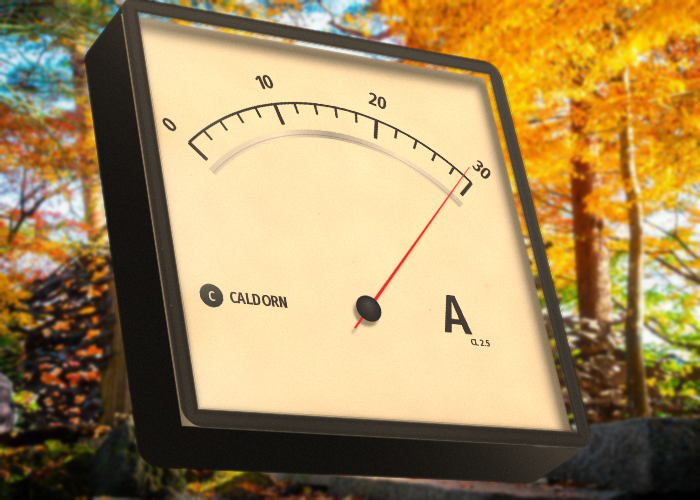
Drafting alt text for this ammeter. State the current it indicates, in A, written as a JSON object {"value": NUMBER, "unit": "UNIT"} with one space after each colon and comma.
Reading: {"value": 29, "unit": "A"}
